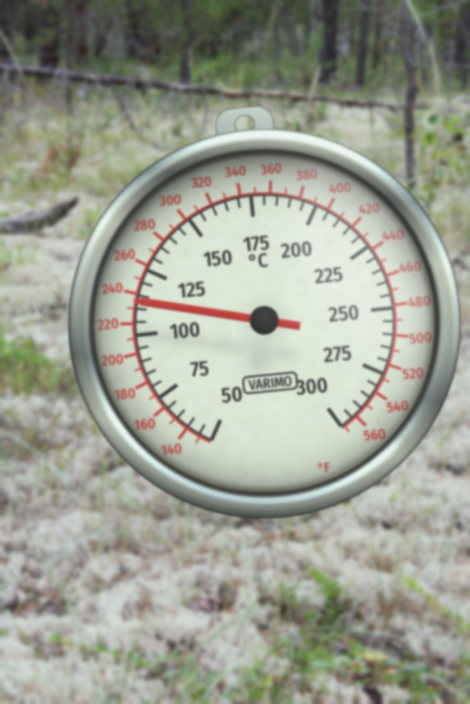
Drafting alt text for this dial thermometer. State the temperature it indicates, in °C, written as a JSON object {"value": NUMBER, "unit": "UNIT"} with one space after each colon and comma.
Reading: {"value": 112.5, "unit": "°C"}
